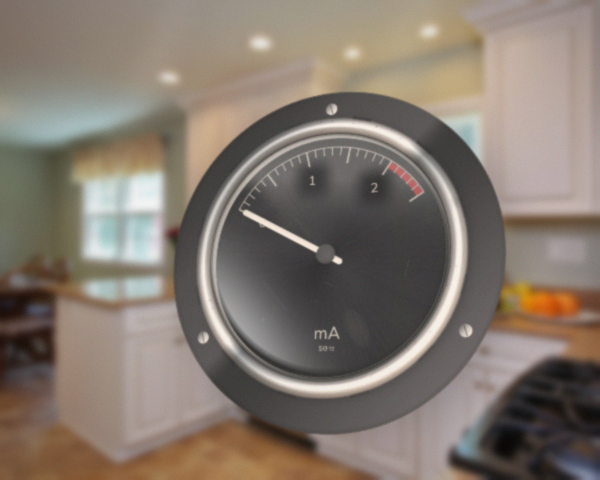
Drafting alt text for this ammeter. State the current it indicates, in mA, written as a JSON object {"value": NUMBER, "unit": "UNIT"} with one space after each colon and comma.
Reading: {"value": 0, "unit": "mA"}
